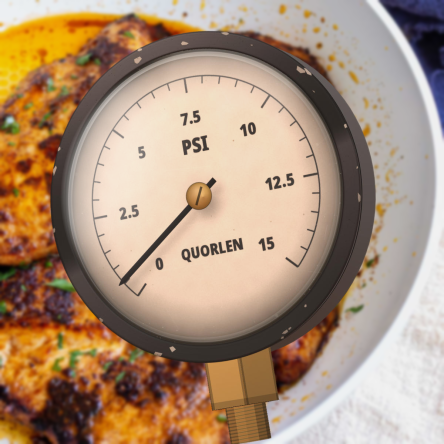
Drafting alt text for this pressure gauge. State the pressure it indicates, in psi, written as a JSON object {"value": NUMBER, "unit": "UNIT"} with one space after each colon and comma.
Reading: {"value": 0.5, "unit": "psi"}
